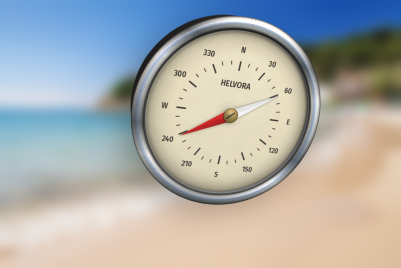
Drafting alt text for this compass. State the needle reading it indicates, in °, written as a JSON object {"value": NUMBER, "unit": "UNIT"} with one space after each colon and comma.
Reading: {"value": 240, "unit": "°"}
